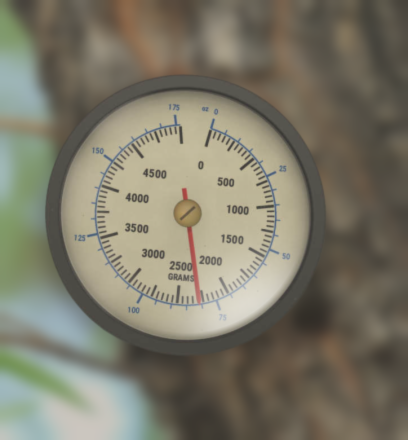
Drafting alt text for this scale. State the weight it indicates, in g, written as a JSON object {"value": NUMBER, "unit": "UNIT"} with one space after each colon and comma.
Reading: {"value": 2300, "unit": "g"}
